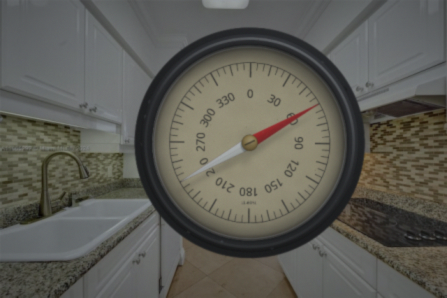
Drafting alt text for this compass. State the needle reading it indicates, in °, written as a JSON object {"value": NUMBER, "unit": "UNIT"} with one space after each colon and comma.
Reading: {"value": 60, "unit": "°"}
